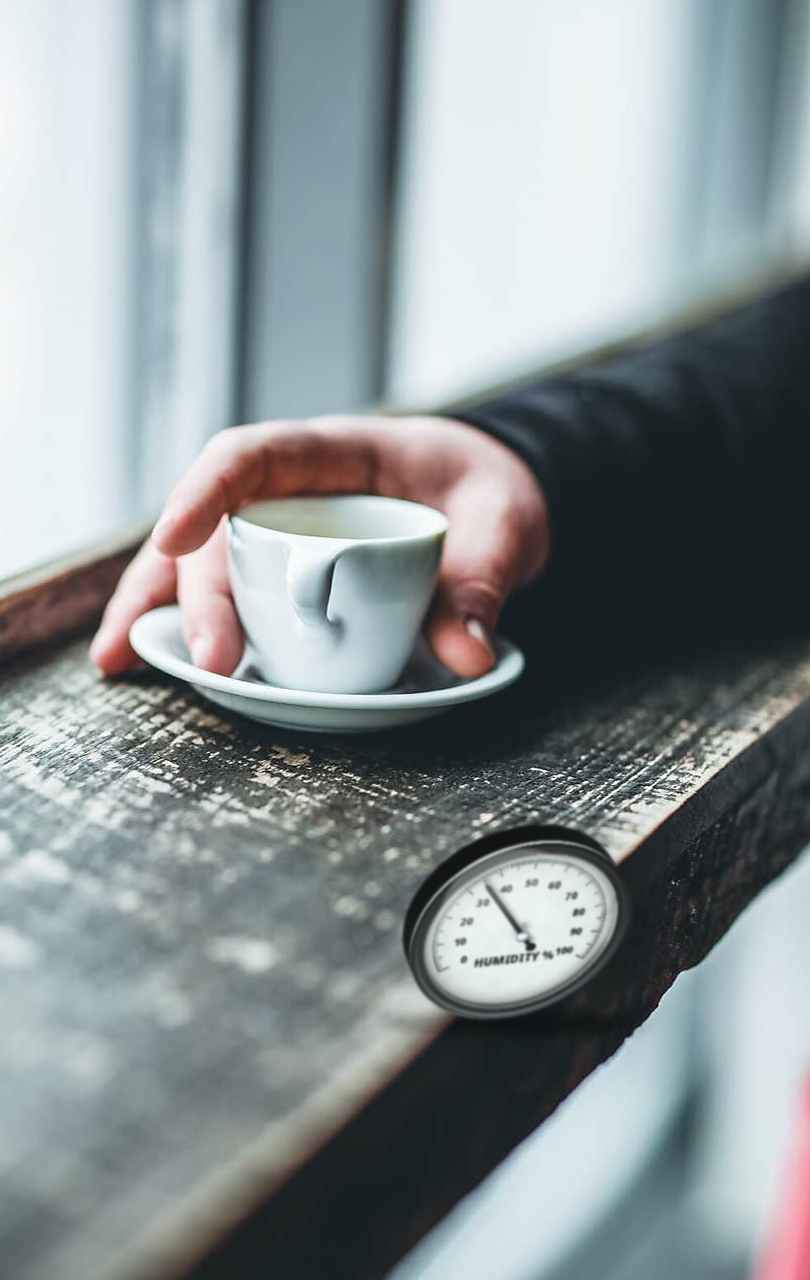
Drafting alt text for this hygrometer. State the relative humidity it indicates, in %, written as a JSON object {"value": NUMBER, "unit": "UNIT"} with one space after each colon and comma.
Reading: {"value": 35, "unit": "%"}
